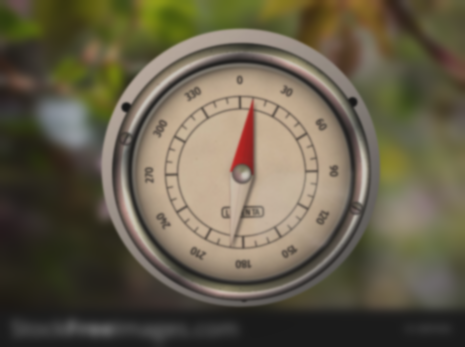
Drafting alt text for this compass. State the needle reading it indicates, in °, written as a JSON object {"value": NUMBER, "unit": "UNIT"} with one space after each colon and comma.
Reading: {"value": 10, "unit": "°"}
